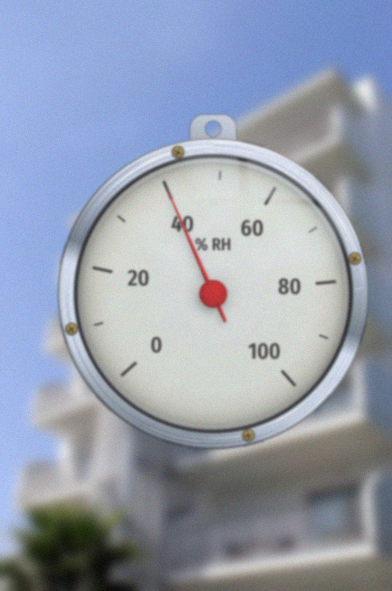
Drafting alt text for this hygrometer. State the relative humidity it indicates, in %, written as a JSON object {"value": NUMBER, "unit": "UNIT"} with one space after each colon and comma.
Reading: {"value": 40, "unit": "%"}
